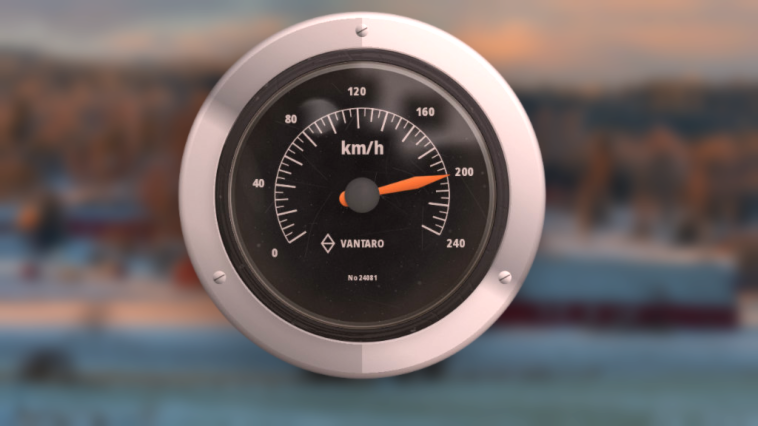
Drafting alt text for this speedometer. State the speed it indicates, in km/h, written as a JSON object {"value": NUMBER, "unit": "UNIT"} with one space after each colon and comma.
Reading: {"value": 200, "unit": "km/h"}
